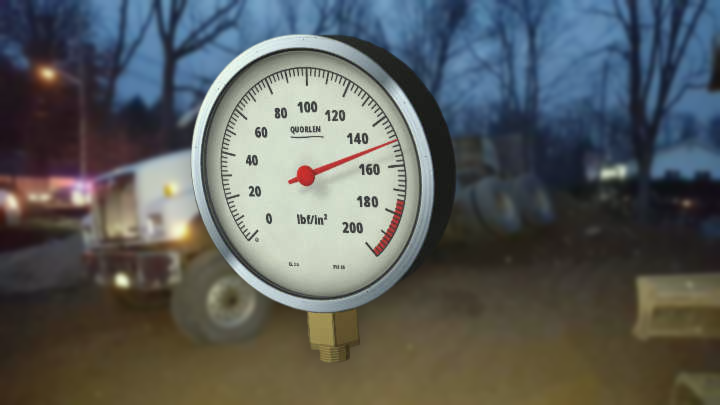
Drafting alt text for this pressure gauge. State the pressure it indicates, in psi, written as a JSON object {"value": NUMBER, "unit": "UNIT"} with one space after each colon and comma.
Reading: {"value": 150, "unit": "psi"}
